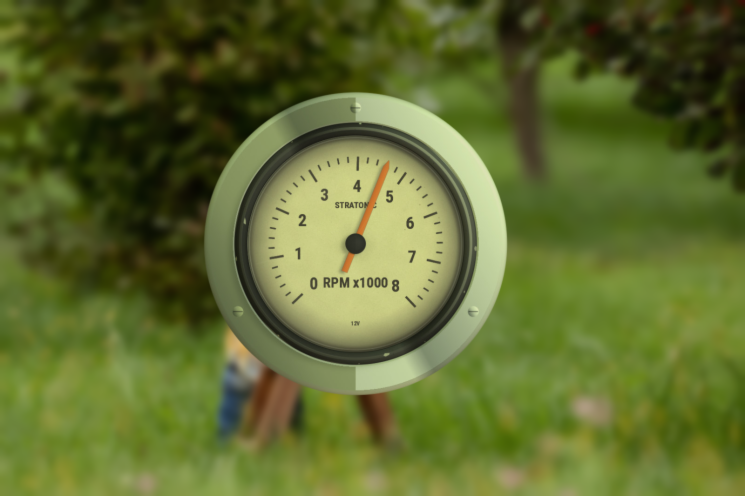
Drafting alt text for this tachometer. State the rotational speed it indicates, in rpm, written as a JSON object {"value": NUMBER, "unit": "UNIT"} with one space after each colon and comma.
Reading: {"value": 4600, "unit": "rpm"}
